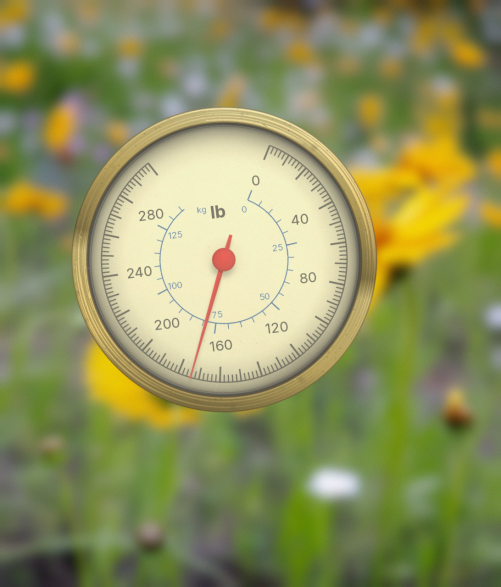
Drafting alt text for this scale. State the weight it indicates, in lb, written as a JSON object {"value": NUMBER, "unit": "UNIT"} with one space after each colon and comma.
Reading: {"value": 174, "unit": "lb"}
